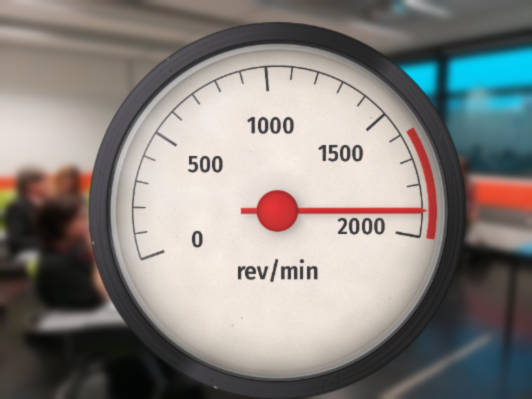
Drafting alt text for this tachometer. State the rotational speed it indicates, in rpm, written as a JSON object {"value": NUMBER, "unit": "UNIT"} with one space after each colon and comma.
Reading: {"value": 1900, "unit": "rpm"}
